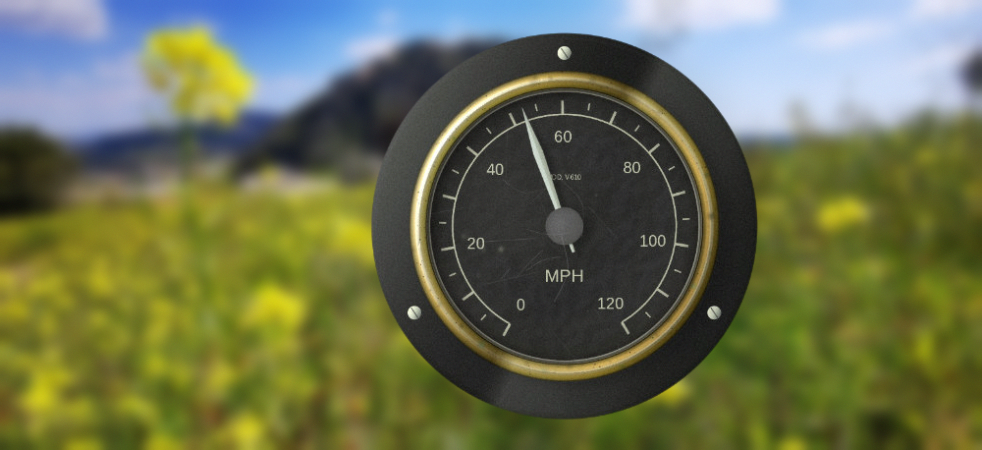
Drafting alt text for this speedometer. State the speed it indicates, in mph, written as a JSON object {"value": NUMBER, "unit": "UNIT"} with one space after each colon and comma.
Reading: {"value": 52.5, "unit": "mph"}
